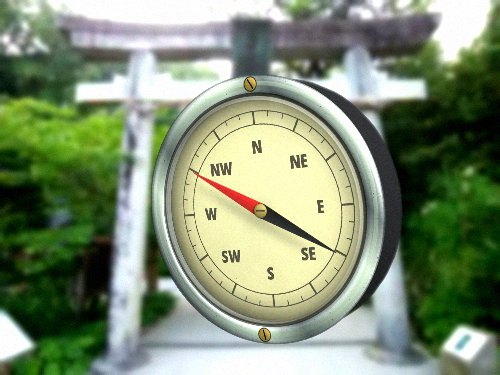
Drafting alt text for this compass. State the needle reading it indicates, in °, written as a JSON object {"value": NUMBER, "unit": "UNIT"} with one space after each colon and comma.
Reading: {"value": 300, "unit": "°"}
